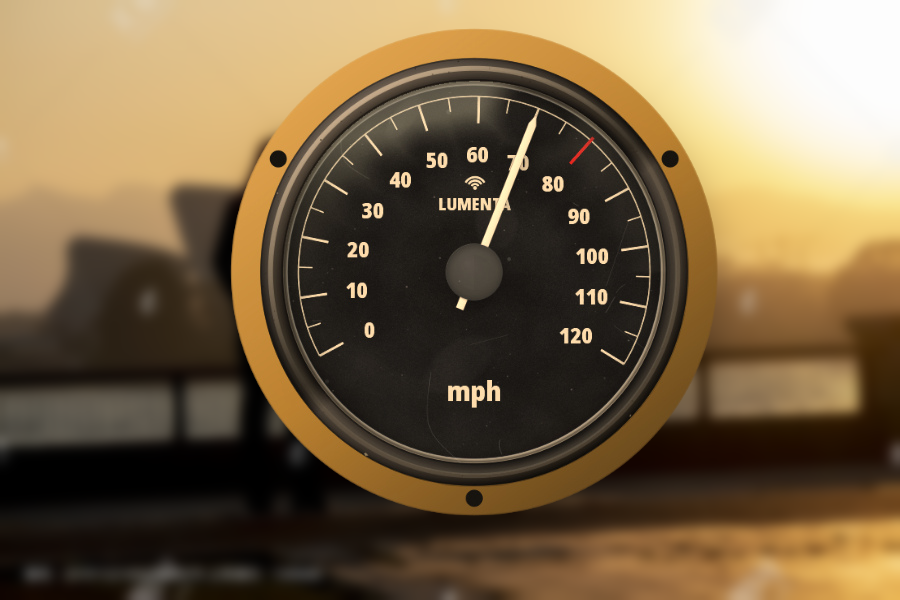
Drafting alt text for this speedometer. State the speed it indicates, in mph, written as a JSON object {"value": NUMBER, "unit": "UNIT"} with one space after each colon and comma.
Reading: {"value": 70, "unit": "mph"}
